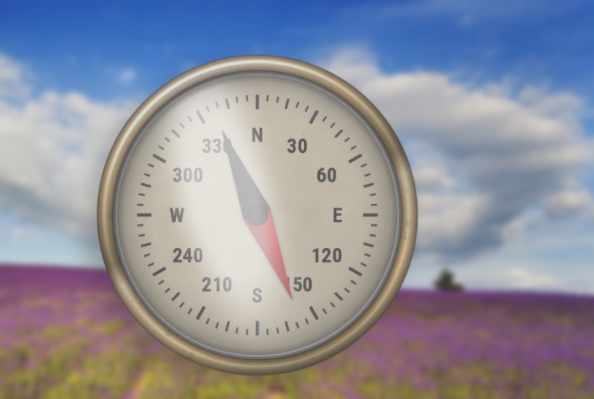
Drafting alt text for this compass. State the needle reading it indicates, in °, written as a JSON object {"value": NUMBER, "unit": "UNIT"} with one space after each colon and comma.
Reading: {"value": 157.5, "unit": "°"}
